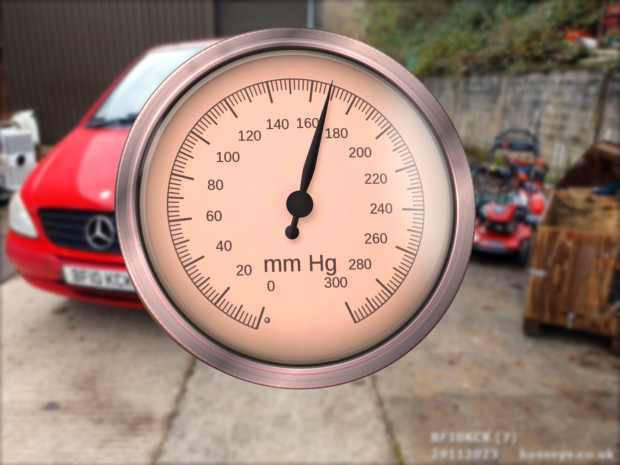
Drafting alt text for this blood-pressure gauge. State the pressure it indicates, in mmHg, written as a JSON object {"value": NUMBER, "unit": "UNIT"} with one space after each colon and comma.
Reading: {"value": 168, "unit": "mmHg"}
